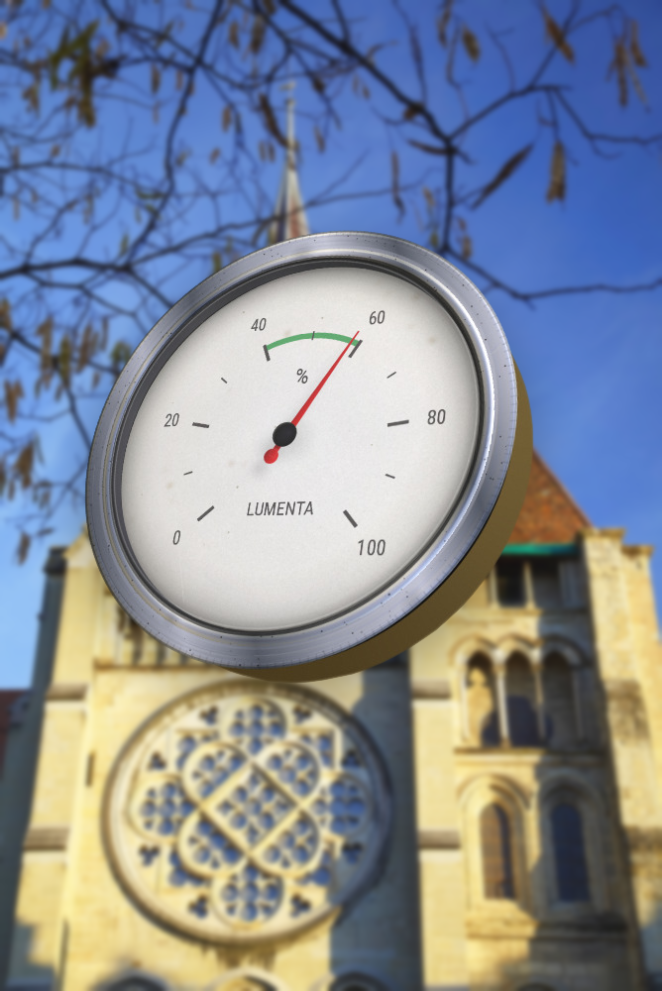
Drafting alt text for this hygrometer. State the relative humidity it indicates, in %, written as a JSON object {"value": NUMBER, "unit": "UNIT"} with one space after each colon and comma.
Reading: {"value": 60, "unit": "%"}
